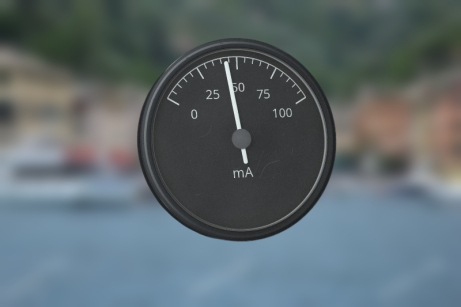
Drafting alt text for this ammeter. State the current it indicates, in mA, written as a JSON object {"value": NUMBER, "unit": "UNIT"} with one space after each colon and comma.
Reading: {"value": 42.5, "unit": "mA"}
